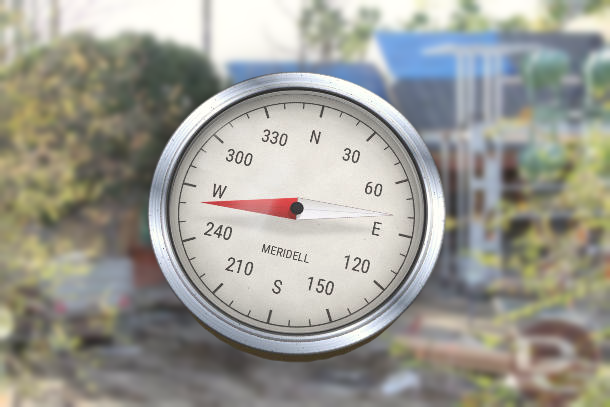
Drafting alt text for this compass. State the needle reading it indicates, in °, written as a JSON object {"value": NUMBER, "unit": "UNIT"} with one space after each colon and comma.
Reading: {"value": 260, "unit": "°"}
